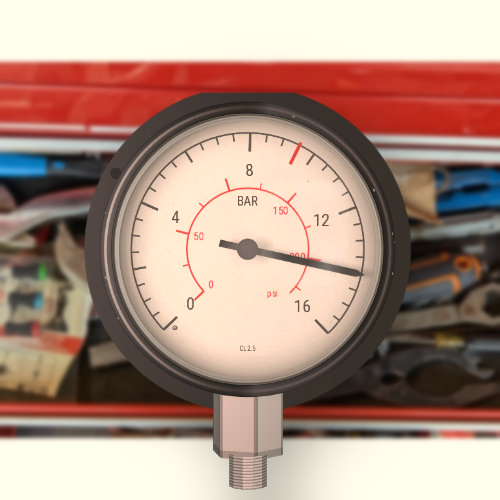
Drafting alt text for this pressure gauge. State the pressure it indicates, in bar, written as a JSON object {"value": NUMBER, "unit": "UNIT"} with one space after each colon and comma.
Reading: {"value": 14, "unit": "bar"}
